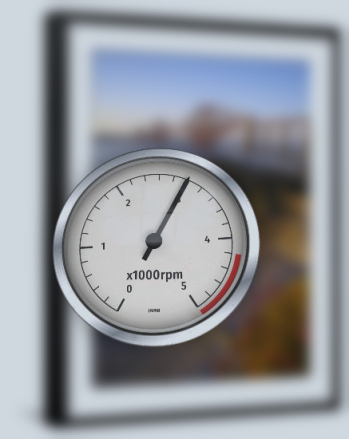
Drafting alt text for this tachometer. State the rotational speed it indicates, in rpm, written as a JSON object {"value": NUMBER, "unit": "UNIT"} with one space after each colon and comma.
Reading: {"value": 3000, "unit": "rpm"}
